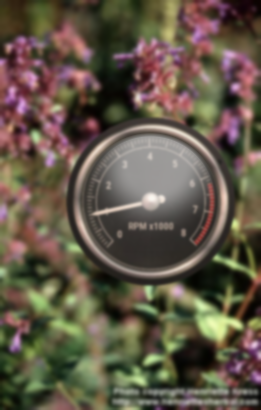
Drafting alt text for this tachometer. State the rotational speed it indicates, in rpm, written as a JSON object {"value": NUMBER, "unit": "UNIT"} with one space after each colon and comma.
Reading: {"value": 1000, "unit": "rpm"}
